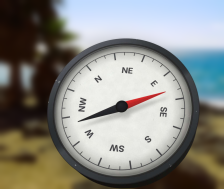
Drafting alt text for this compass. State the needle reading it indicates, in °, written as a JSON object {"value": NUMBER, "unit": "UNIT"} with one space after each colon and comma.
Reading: {"value": 110, "unit": "°"}
